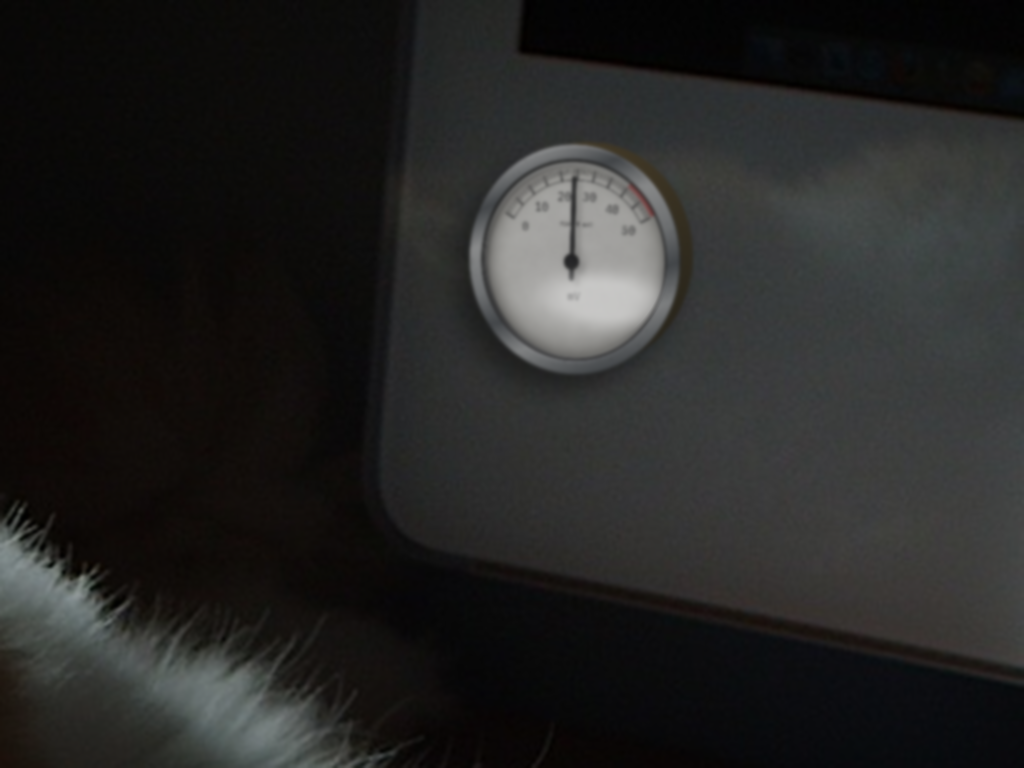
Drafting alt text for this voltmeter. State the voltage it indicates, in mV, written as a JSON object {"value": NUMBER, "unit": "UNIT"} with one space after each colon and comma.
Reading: {"value": 25, "unit": "mV"}
